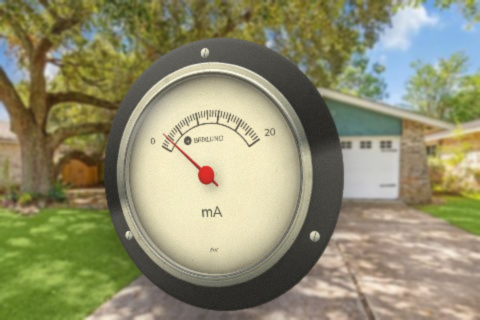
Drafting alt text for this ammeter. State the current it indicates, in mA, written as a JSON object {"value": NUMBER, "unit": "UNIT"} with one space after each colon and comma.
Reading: {"value": 2, "unit": "mA"}
